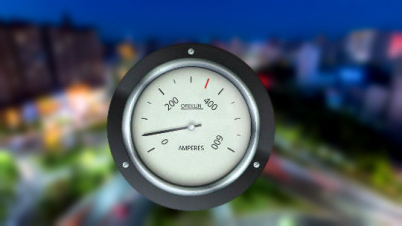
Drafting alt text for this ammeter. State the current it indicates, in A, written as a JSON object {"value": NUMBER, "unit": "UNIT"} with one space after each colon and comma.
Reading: {"value": 50, "unit": "A"}
